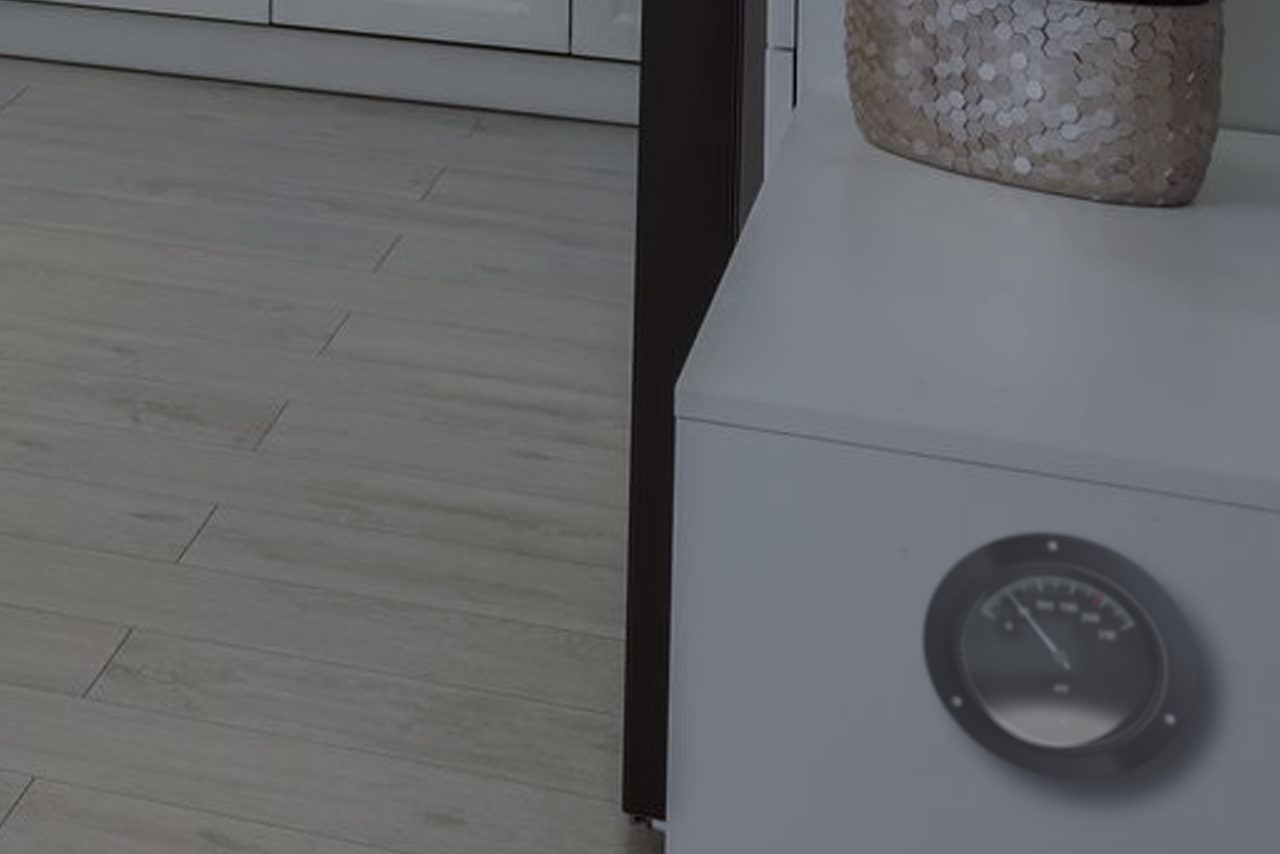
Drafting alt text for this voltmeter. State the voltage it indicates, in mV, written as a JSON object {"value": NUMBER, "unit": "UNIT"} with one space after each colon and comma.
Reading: {"value": 50, "unit": "mV"}
